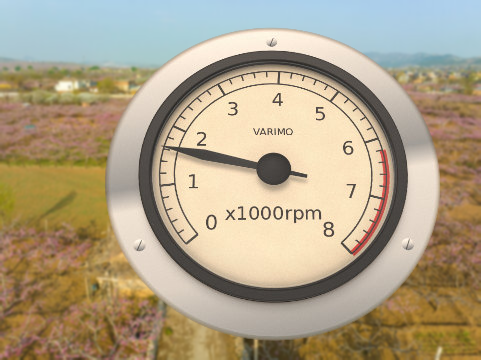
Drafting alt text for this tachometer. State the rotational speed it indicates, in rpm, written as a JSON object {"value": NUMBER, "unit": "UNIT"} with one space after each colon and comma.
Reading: {"value": 1600, "unit": "rpm"}
